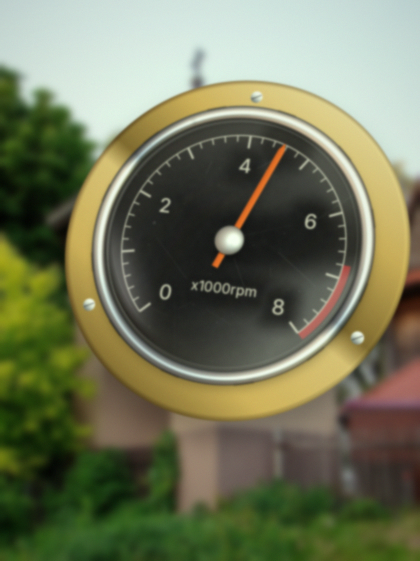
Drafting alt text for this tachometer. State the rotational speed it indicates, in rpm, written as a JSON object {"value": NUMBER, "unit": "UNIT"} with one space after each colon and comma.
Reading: {"value": 4600, "unit": "rpm"}
